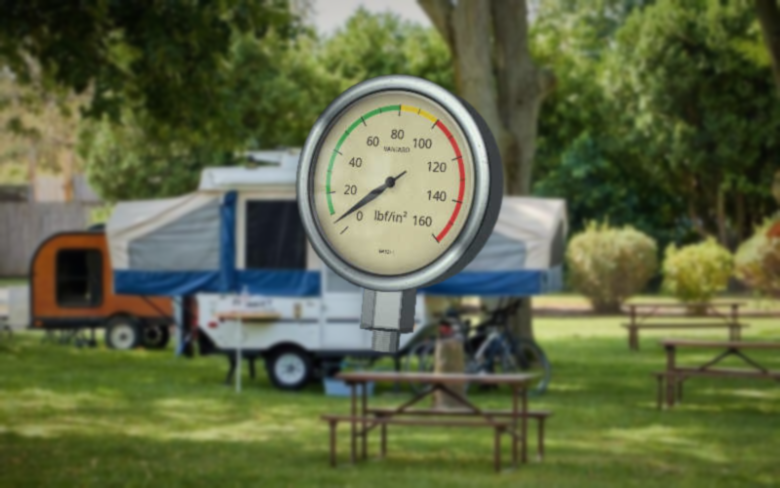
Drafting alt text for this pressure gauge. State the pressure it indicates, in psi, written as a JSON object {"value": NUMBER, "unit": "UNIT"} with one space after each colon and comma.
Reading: {"value": 5, "unit": "psi"}
